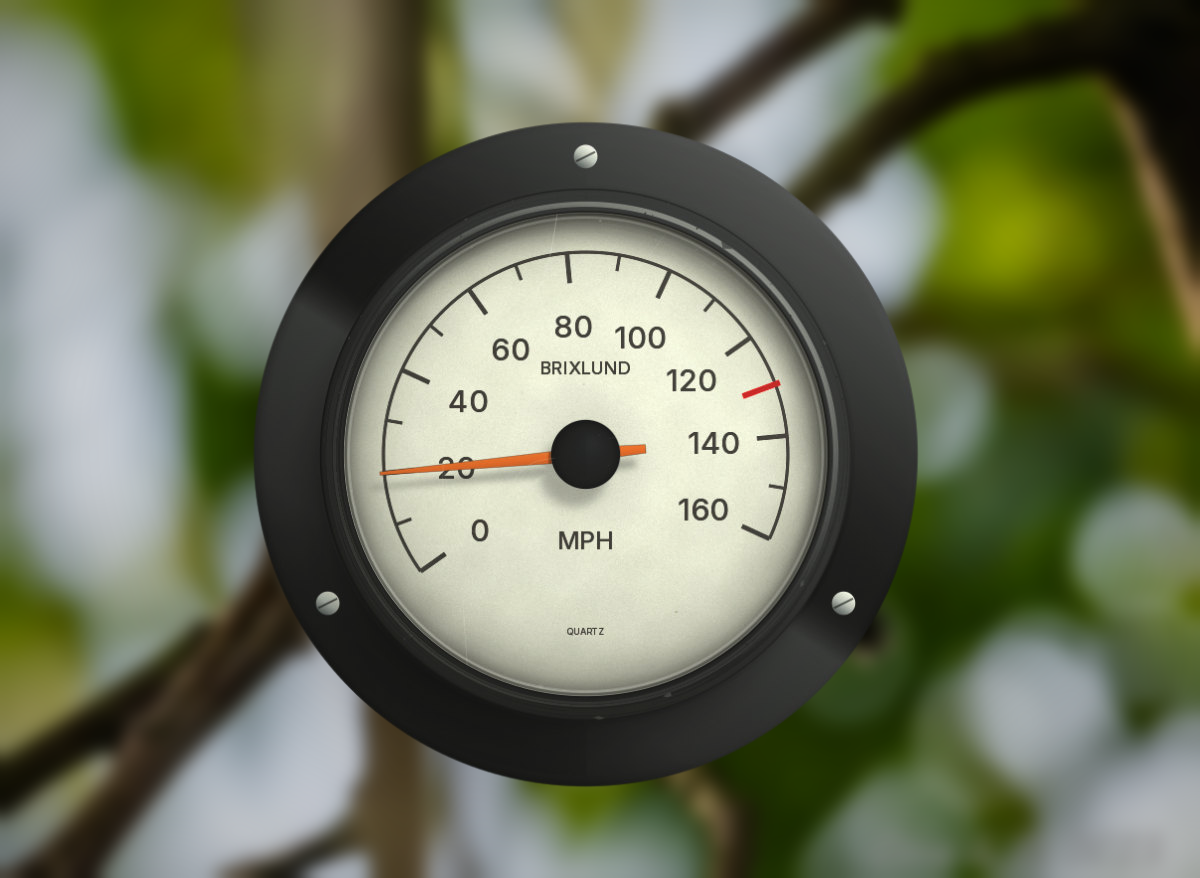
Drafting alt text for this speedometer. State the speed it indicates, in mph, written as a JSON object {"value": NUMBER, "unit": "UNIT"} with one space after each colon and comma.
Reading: {"value": 20, "unit": "mph"}
